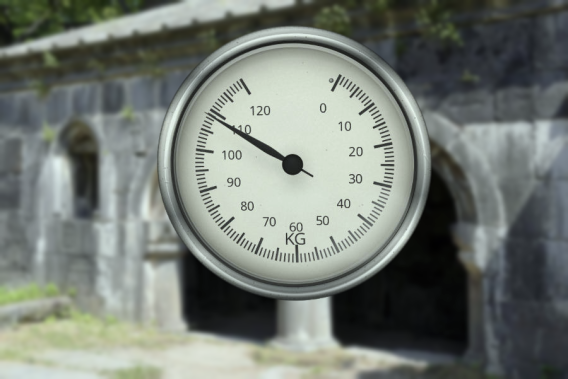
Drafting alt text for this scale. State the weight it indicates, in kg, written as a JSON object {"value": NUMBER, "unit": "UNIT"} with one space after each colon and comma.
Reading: {"value": 109, "unit": "kg"}
